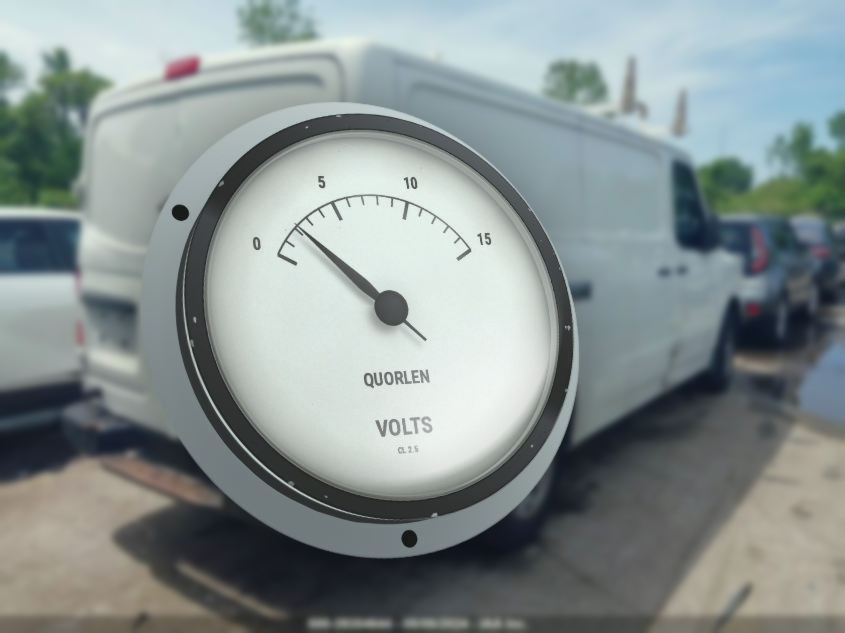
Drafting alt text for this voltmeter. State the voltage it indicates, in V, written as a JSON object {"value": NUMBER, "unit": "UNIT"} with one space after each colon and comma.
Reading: {"value": 2, "unit": "V"}
